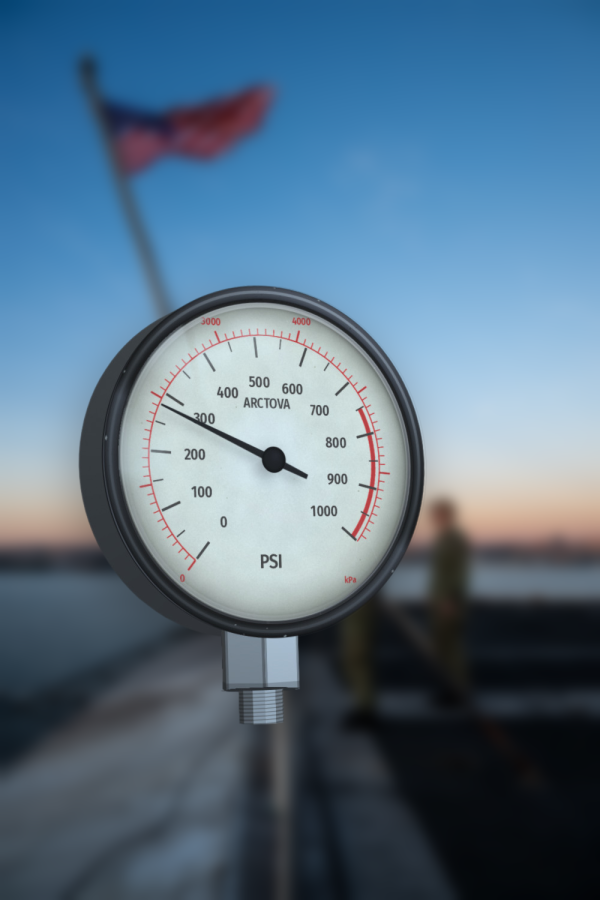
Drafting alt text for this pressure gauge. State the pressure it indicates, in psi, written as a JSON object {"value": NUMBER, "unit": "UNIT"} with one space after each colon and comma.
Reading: {"value": 275, "unit": "psi"}
